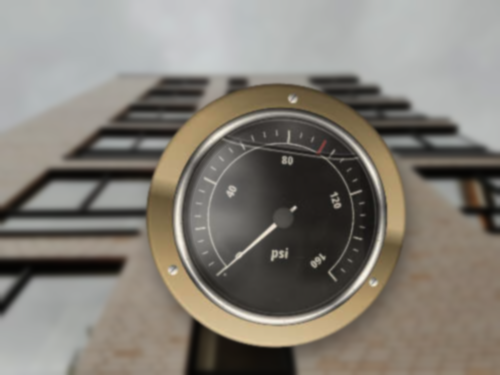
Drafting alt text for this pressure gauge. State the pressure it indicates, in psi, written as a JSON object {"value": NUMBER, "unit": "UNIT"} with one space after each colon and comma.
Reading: {"value": 0, "unit": "psi"}
